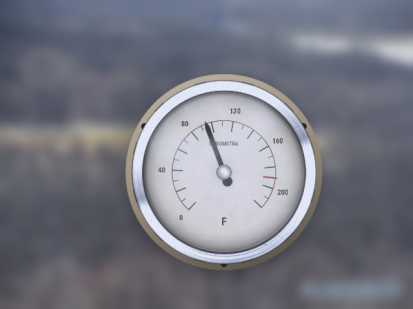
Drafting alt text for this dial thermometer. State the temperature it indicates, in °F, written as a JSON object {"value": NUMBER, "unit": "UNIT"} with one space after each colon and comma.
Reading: {"value": 95, "unit": "°F"}
